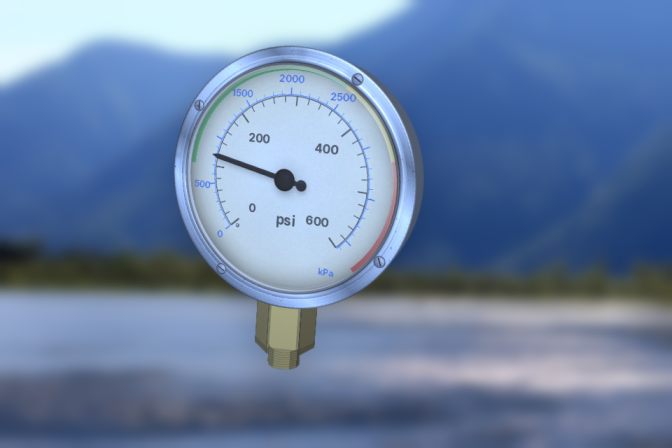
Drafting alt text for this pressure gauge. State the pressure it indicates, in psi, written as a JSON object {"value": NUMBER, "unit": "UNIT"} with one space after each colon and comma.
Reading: {"value": 120, "unit": "psi"}
